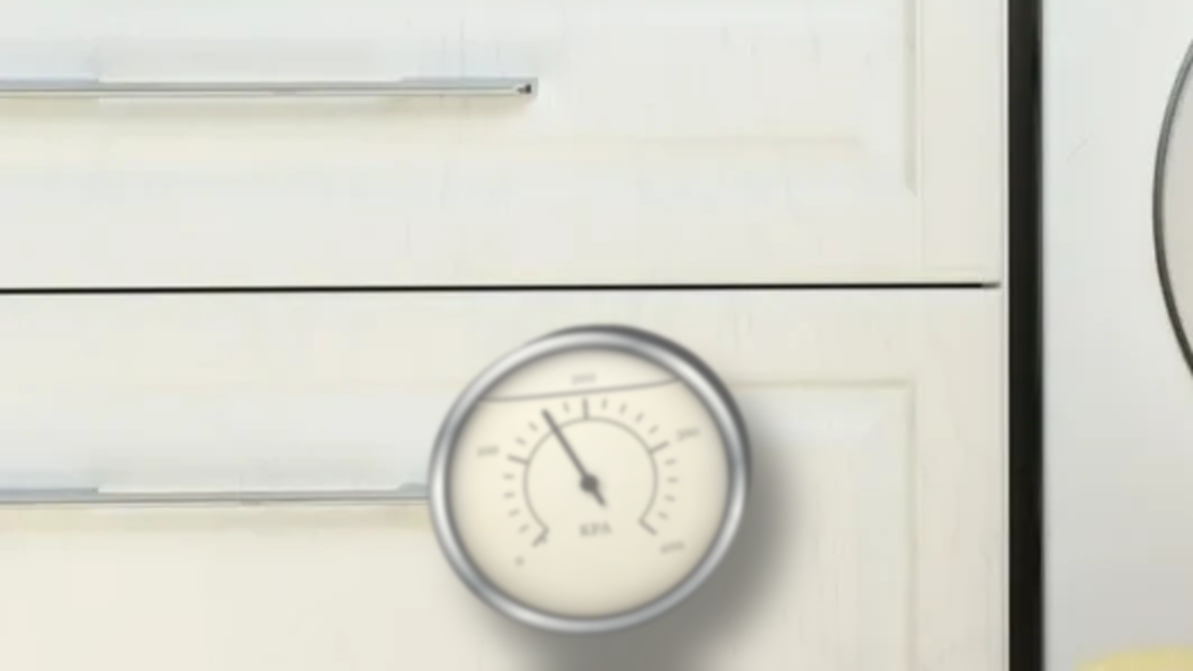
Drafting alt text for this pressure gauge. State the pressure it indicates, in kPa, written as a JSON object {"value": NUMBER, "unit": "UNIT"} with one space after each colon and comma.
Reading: {"value": 160, "unit": "kPa"}
